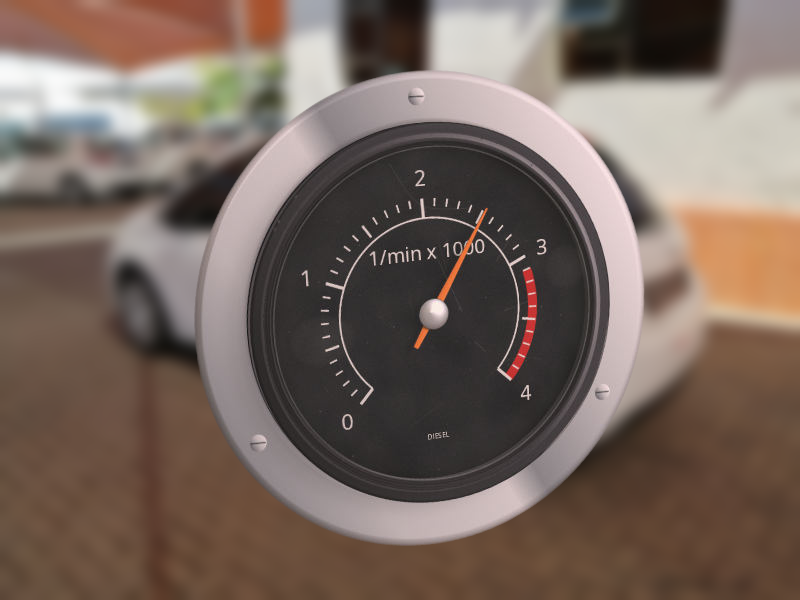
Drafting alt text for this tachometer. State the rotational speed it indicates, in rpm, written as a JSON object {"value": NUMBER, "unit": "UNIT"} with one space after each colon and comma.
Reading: {"value": 2500, "unit": "rpm"}
